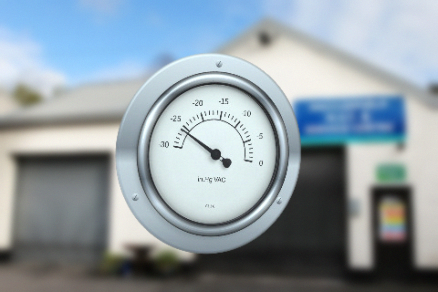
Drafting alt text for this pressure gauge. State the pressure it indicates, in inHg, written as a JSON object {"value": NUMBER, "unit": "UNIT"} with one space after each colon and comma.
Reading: {"value": -26, "unit": "inHg"}
